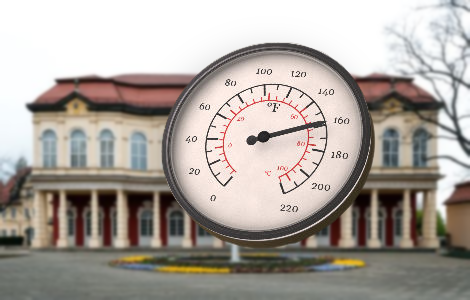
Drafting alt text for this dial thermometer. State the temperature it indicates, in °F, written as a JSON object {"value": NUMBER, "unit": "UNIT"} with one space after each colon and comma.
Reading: {"value": 160, "unit": "°F"}
